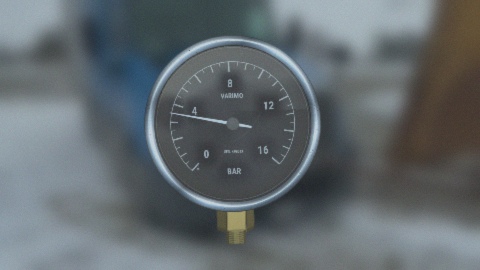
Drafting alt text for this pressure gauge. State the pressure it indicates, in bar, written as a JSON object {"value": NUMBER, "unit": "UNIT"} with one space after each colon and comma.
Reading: {"value": 3.5, "unit": "bar"}
